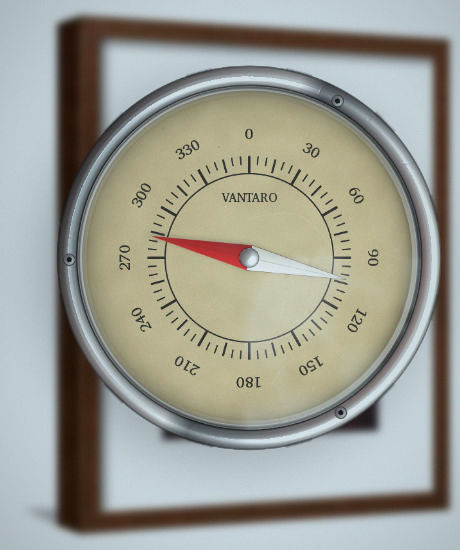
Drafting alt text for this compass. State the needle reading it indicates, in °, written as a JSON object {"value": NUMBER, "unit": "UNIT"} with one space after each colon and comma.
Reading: {"value": 282.5, "unit": "°"}
